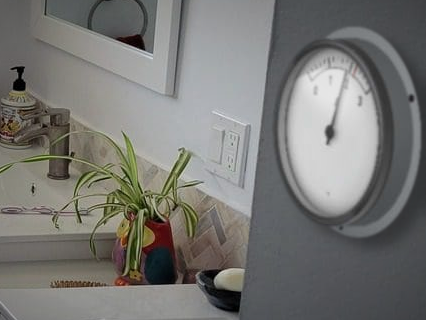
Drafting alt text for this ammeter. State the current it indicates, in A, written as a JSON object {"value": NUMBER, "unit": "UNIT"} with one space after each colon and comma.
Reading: {"value": 2, "unit": "A"}
